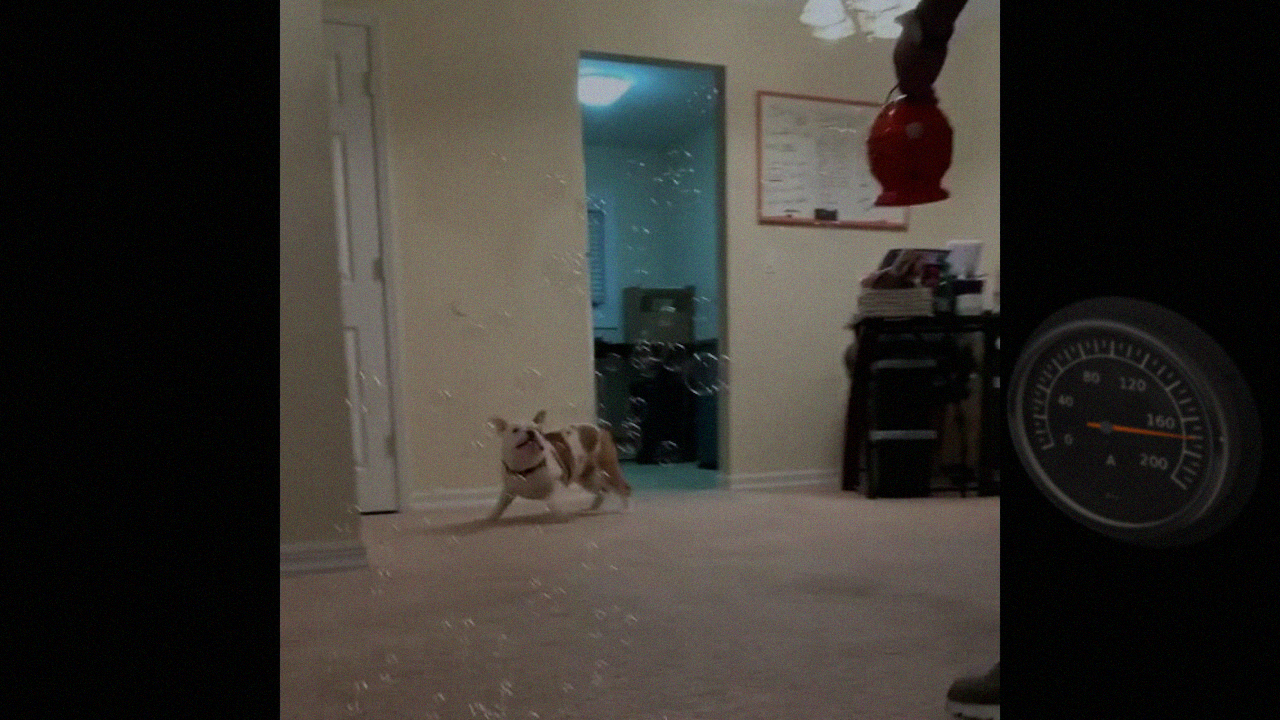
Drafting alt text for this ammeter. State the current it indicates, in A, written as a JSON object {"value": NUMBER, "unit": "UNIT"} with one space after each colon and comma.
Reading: {"value": 170, "unit": "A"}
